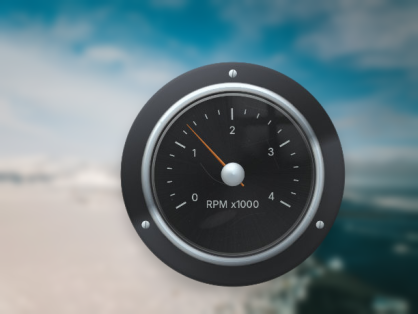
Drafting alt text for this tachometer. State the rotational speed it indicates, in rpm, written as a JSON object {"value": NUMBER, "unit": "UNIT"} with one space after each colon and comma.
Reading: {"value": 1300, "unit": "rpm"}
